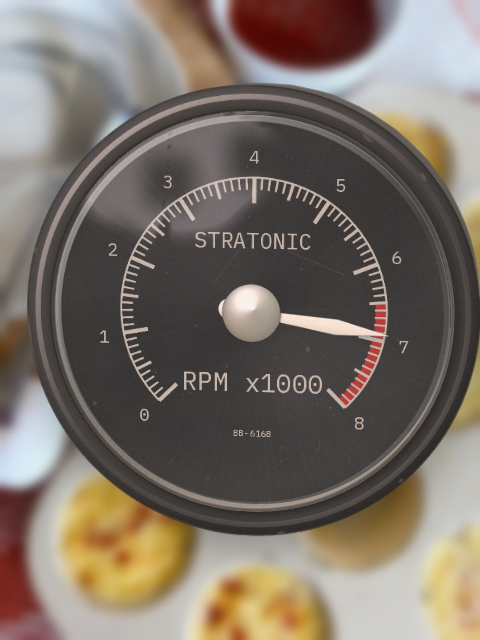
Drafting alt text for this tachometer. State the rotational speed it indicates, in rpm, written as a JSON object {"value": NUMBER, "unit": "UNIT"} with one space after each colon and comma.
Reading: {"value": 6900, "unit": "rpm"}
